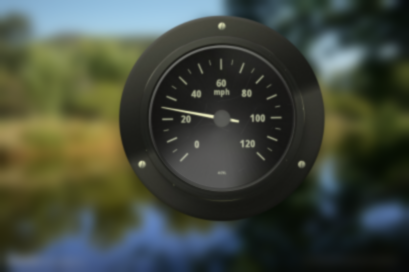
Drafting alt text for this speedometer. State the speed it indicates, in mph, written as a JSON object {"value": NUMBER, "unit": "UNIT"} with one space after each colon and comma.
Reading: {"value": 25, "unit": "mph"}
